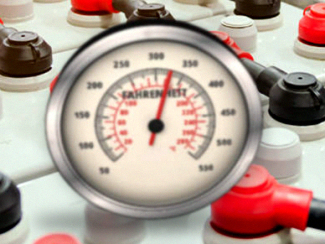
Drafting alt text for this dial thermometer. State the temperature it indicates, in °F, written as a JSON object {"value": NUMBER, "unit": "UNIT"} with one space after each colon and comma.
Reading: {"value": 325, "unit": "°F"}
